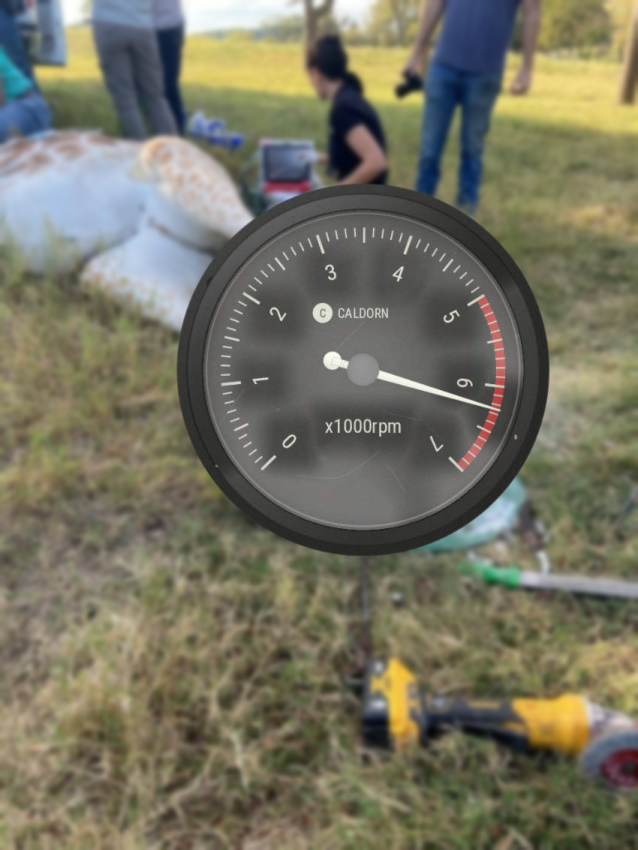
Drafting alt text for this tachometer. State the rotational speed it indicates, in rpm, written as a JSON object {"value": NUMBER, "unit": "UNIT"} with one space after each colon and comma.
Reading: {"value": 6250, "unit": "rpm"}
